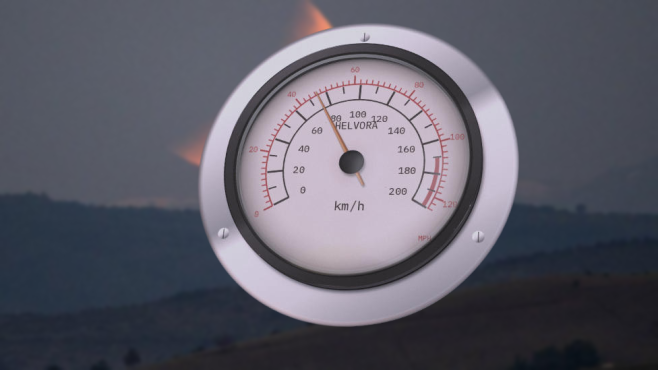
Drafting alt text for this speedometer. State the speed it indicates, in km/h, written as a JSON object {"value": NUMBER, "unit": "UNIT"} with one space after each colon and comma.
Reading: {"value": 75, "unit": "km/h"}
